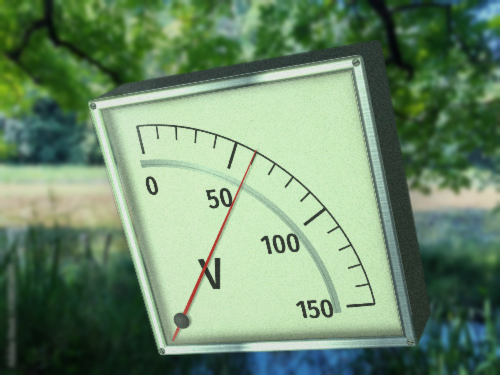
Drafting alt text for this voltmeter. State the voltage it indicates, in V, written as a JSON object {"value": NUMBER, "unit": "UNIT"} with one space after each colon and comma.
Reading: {"value": 60, "unit": "V"}
